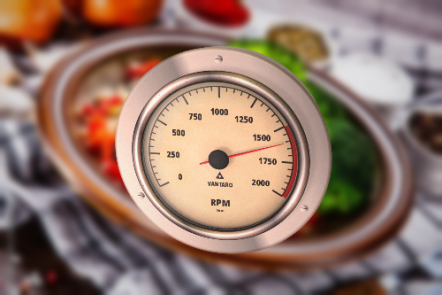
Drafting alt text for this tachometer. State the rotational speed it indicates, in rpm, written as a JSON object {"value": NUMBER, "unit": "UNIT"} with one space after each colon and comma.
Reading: {"value": 1600, "unit": "rpm"}
